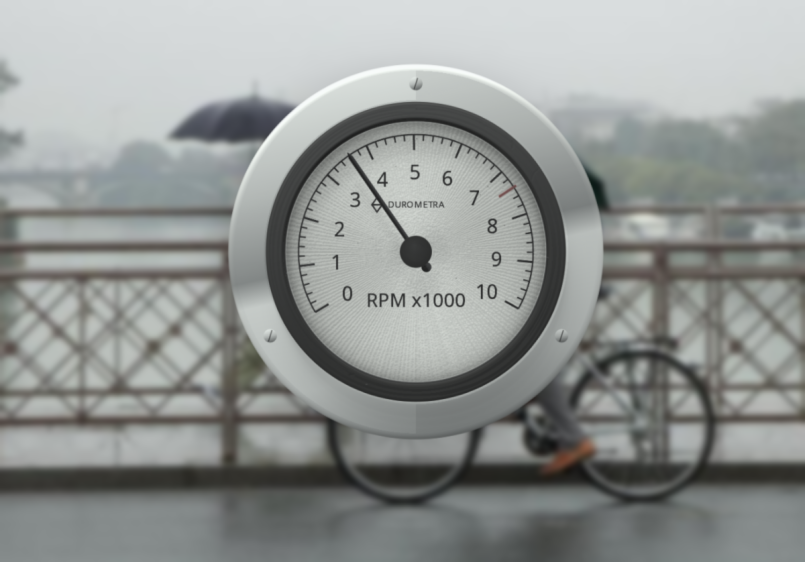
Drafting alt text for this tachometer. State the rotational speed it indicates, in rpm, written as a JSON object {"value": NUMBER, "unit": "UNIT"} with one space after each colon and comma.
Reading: {"value": 3600, "unit": "rpm"}
